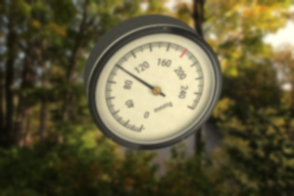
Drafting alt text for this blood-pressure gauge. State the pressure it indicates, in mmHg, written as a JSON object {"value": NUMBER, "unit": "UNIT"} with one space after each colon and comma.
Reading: {"value": 100, "unit": "mmHg"}
